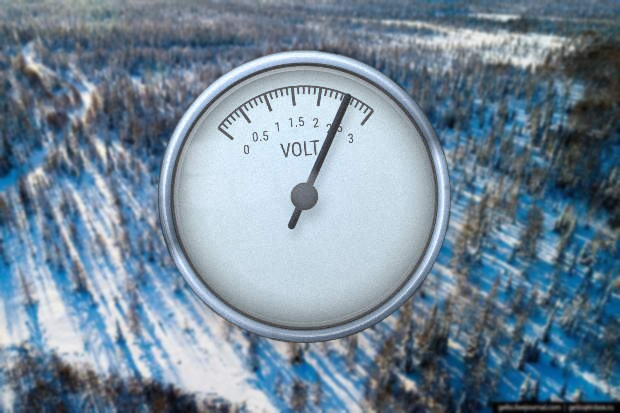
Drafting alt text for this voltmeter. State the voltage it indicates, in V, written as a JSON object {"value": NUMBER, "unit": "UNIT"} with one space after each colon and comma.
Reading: {"value": 2.5, "unit": "V"}
